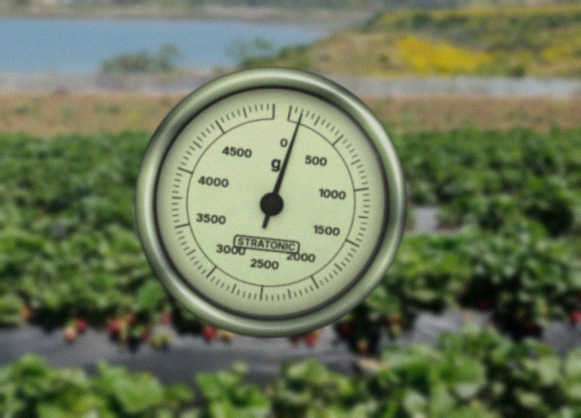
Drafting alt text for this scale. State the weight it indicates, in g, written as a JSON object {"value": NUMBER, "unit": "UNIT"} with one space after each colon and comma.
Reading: {"value": 100, "unit": "g"}
